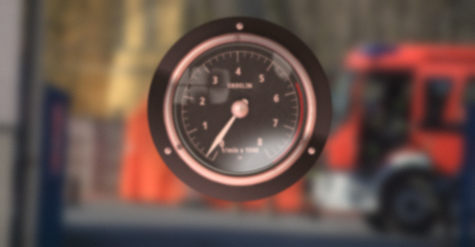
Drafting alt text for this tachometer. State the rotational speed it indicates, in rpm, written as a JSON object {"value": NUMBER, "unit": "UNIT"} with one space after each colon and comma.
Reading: {"value": 200, "unit": "rpm"}
